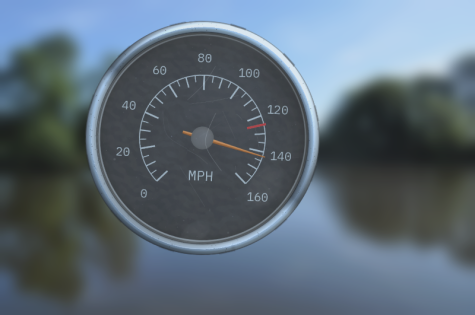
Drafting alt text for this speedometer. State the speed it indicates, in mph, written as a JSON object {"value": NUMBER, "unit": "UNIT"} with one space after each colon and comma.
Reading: {"value": 142.5, "unit": "mph"}
